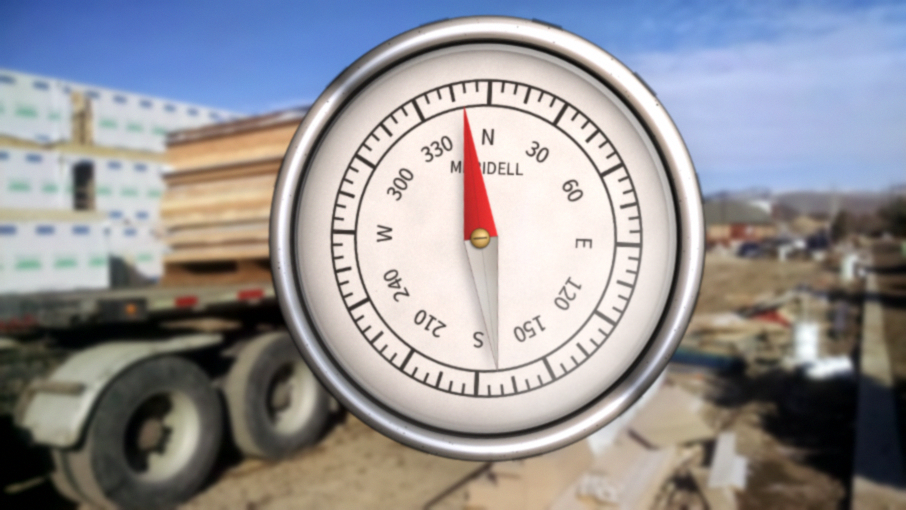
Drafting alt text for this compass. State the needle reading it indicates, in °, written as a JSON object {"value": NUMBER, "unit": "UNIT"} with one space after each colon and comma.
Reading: {"value": 350, "unit": "°"}
